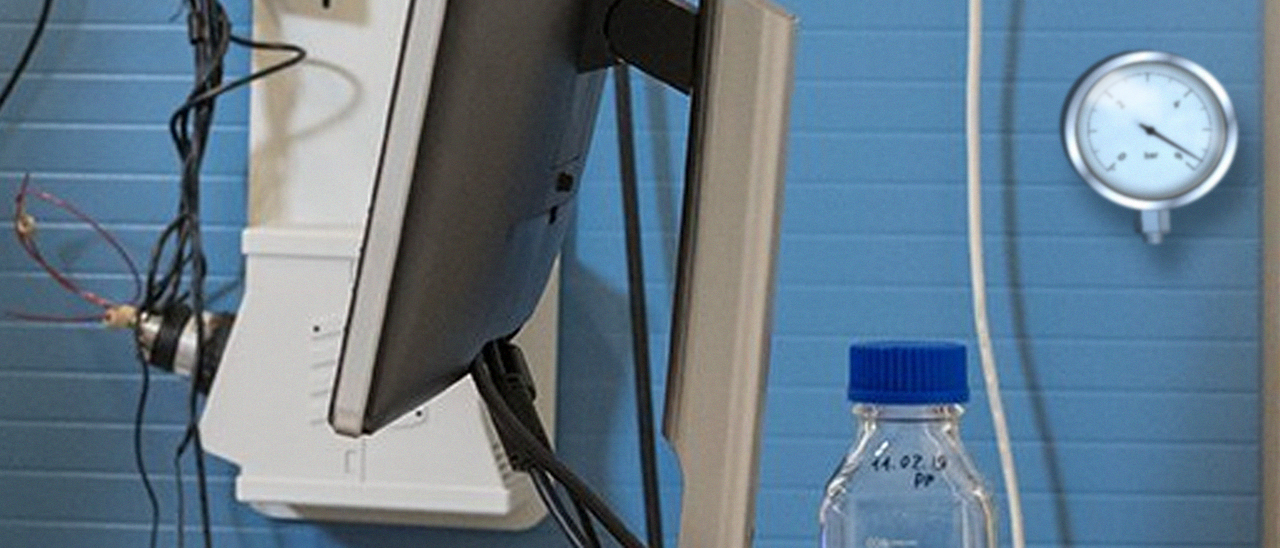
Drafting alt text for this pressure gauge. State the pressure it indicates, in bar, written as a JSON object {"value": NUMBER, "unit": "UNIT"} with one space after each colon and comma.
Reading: {"value": 5.75, "unit": "bar"}
